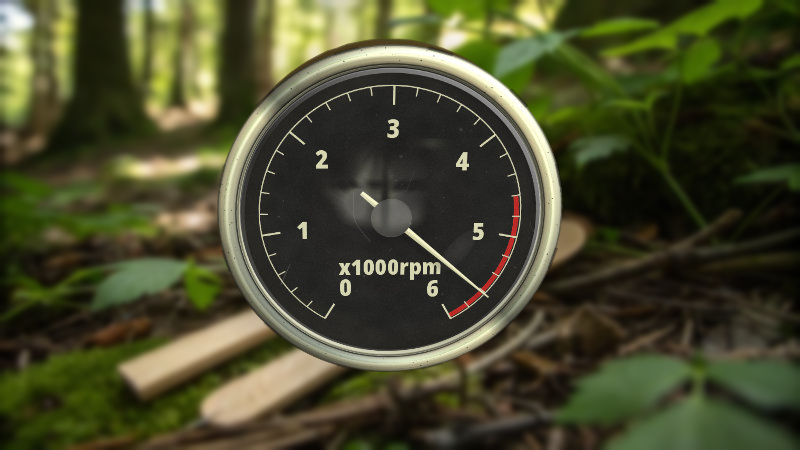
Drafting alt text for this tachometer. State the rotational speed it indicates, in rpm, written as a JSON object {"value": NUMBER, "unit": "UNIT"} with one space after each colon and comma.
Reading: {"value": 5600, "unit": "rpm"}
